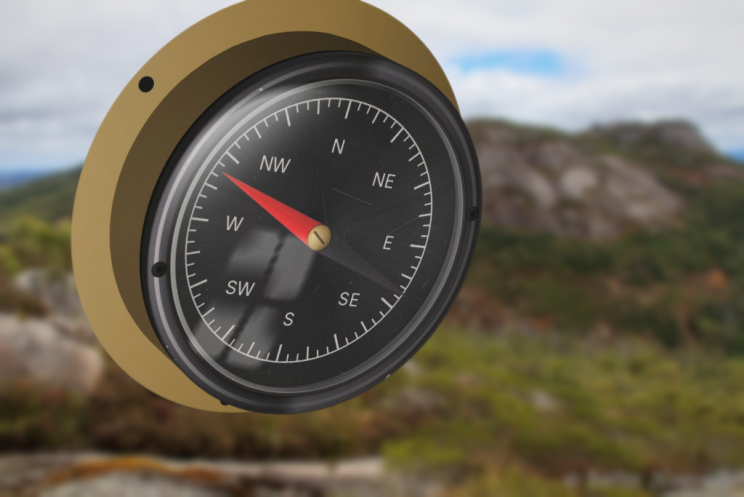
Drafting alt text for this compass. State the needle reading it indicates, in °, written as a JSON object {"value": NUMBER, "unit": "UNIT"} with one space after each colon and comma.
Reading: {"value": 292.5, "unit": "°"}
